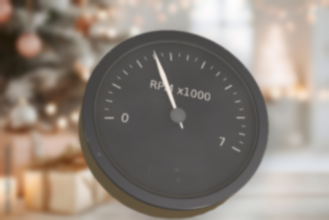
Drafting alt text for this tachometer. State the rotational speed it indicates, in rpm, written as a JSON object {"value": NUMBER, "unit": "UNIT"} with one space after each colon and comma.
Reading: {"value": 2500, "unit": "rpm"}
